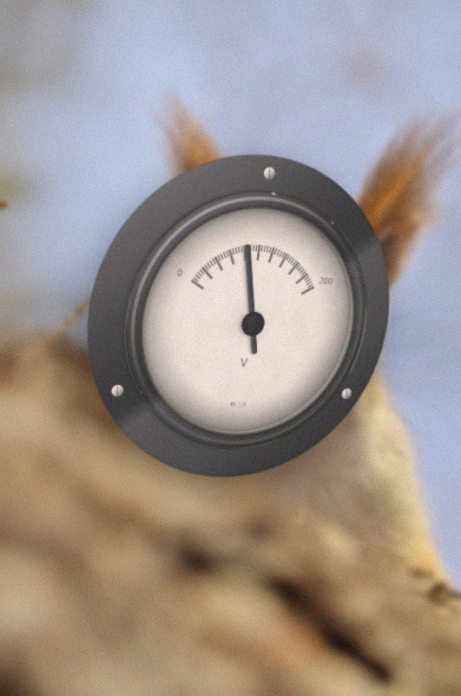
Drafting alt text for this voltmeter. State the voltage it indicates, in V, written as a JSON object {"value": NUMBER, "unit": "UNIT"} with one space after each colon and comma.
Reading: {"value": 80, "unit": "V"}
